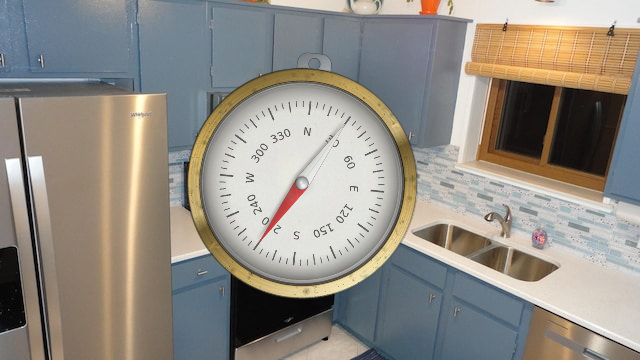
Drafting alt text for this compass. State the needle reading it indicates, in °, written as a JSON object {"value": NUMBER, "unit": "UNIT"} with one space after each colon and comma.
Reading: {"value": 210, "unit": "°"}
